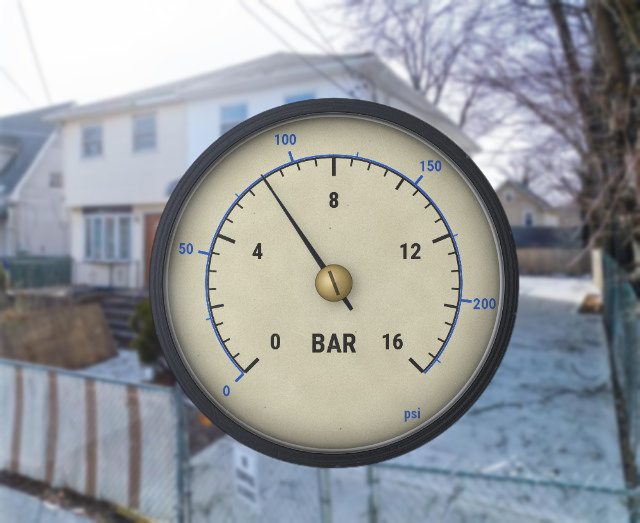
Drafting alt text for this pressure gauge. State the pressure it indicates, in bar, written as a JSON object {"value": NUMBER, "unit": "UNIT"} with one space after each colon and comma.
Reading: {"value": 6, "unit": "bar"}
